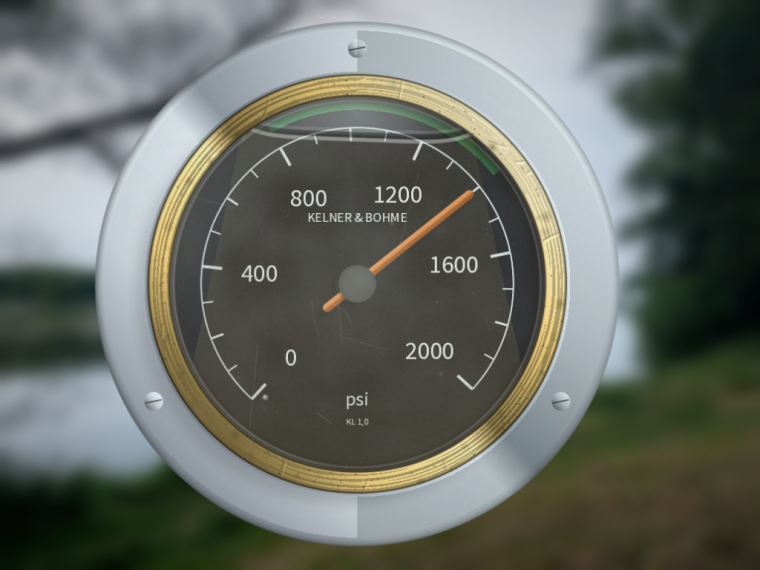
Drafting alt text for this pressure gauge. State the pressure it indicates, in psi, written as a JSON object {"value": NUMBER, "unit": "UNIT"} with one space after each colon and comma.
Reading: {"value": 1400, "unit": "psi"}
